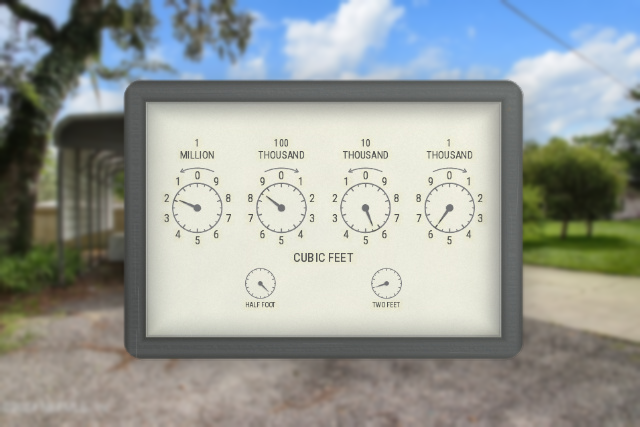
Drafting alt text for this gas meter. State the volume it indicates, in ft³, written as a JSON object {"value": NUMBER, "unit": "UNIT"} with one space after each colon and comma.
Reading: {"value": 185600, "unit": "ft³"}
